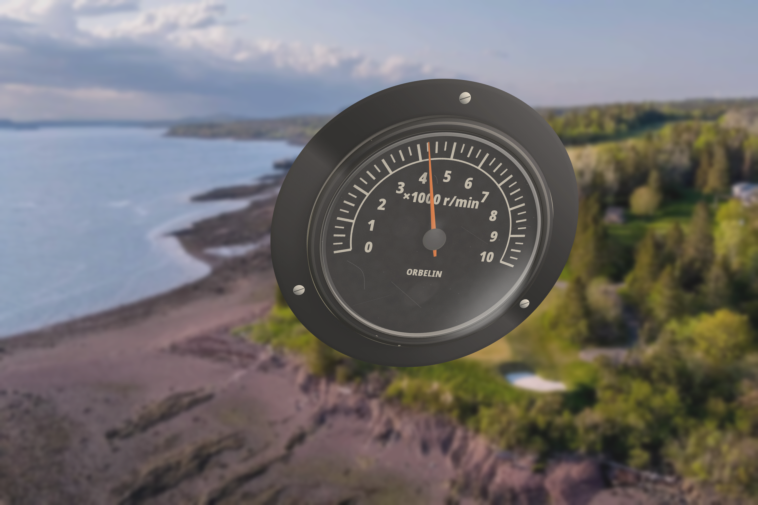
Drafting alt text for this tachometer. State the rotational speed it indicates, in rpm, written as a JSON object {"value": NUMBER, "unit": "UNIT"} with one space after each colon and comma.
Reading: {"value": 4250, "unit": "rpm"}
